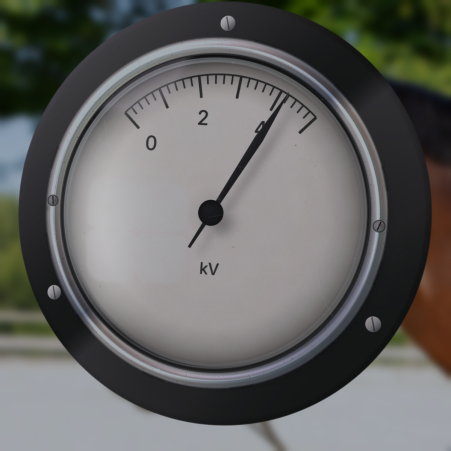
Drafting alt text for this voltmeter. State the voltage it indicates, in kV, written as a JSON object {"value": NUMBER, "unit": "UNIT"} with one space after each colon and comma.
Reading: {"value": 4.2, "unit": "kV"}
